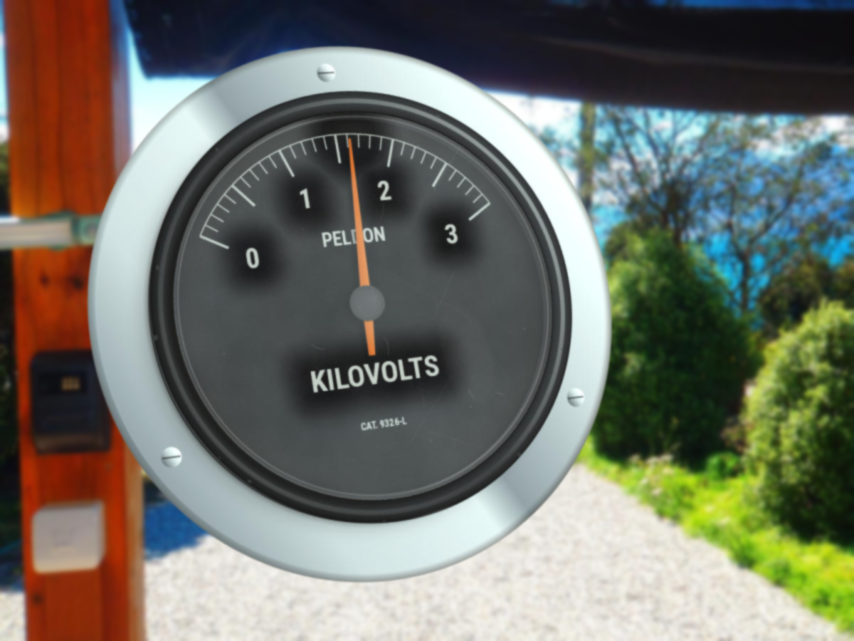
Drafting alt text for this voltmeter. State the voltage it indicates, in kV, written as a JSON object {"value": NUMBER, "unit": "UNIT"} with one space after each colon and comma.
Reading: {"value": 1.6, "unit": "kV"}
